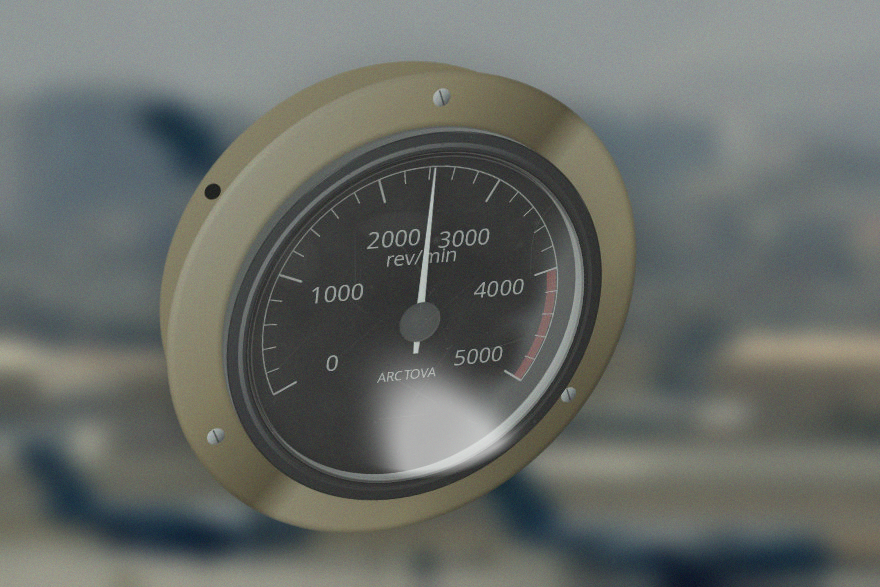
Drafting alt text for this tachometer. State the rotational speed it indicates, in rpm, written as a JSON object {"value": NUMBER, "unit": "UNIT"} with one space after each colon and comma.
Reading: {"value": 2400, "unit": "rpm"}
